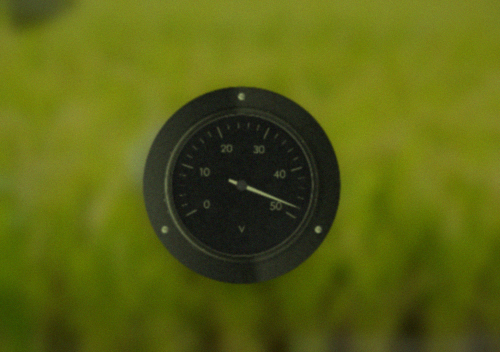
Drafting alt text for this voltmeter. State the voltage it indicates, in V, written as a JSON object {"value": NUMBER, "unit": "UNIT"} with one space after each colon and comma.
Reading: {"value": 48, "unit": "V"}
